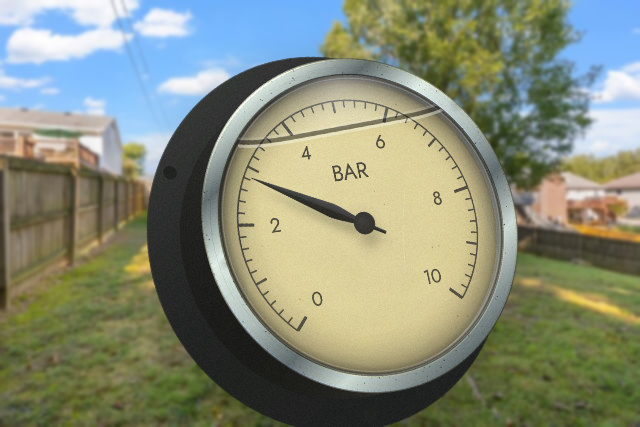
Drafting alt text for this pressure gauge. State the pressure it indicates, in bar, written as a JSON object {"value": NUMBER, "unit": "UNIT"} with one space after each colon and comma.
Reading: {"value": 2.8, "unit": "bar"}
